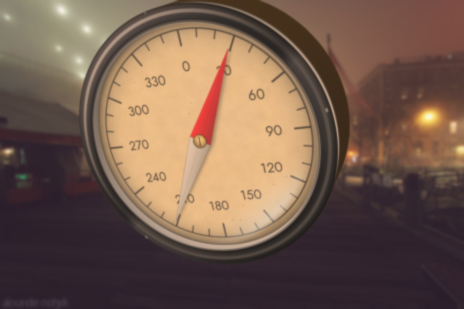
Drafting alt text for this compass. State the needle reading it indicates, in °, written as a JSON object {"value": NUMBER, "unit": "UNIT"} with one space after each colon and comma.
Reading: {"value": 30, "unit": "°"}
